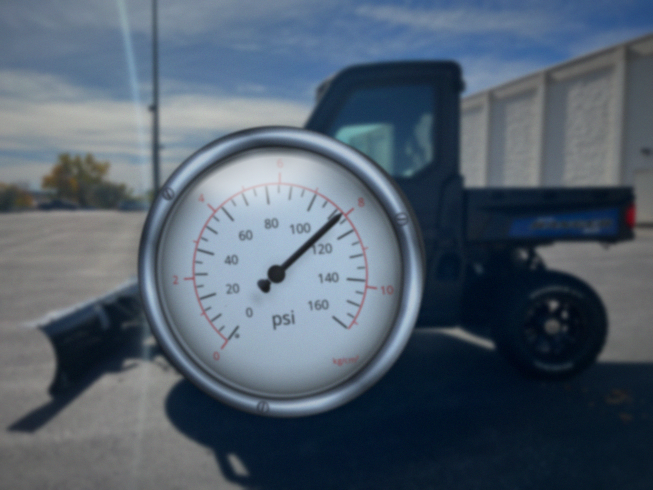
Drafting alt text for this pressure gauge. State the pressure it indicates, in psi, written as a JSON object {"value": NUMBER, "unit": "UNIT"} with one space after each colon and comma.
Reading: {"value": 112.5, "unit": "psi"}
